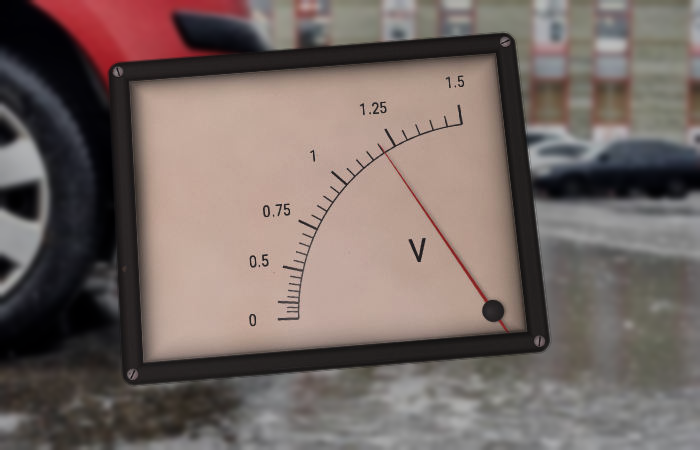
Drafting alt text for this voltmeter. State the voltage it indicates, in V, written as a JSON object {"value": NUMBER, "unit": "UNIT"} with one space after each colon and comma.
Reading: {"value": 1.2, "unit": "V"}
